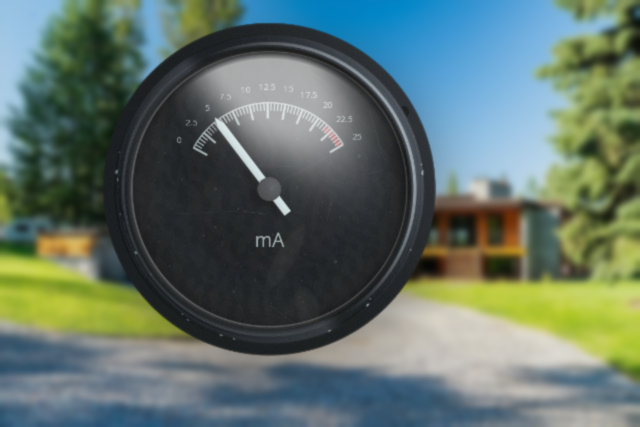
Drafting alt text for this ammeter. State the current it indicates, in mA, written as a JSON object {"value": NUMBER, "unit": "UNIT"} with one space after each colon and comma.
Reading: {"value": 5, "unit": "mA"}
